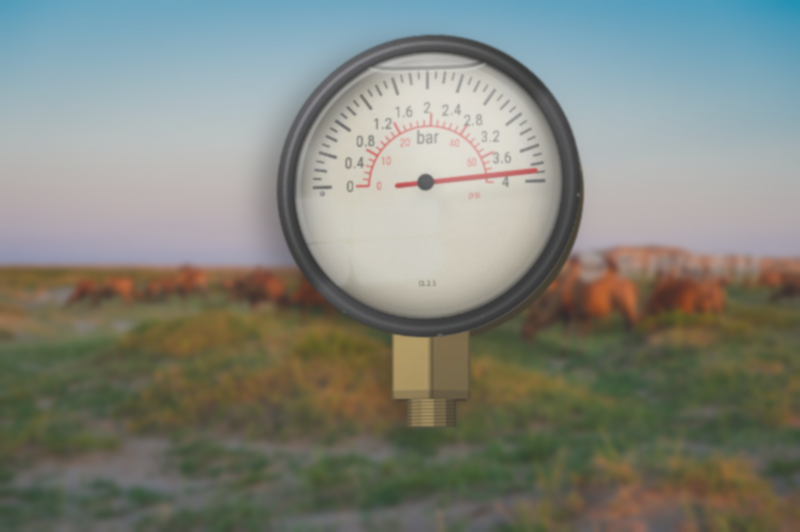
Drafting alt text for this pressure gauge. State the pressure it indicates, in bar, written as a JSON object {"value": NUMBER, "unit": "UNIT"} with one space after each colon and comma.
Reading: {"value": 3.9, "unit": "bar"}
